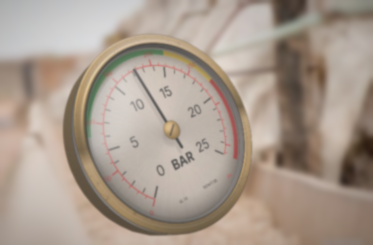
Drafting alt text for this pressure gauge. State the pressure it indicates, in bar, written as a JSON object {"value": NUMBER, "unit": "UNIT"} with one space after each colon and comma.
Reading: {"value": 12, "unit": "bar"}
